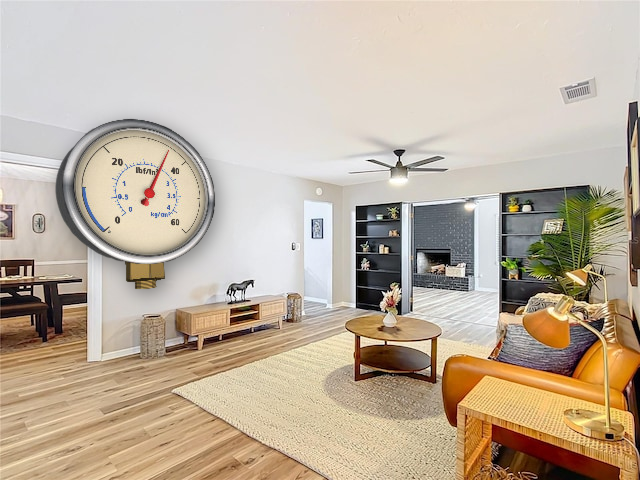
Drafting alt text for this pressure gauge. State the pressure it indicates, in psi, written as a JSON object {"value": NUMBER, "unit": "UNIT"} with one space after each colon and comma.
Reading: {"value": 35, "unit": "psi"}
